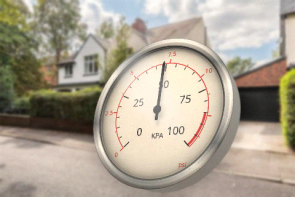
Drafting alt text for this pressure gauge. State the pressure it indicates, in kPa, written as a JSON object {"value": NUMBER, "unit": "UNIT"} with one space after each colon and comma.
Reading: {"value": 50, "unit": "kPa"}
